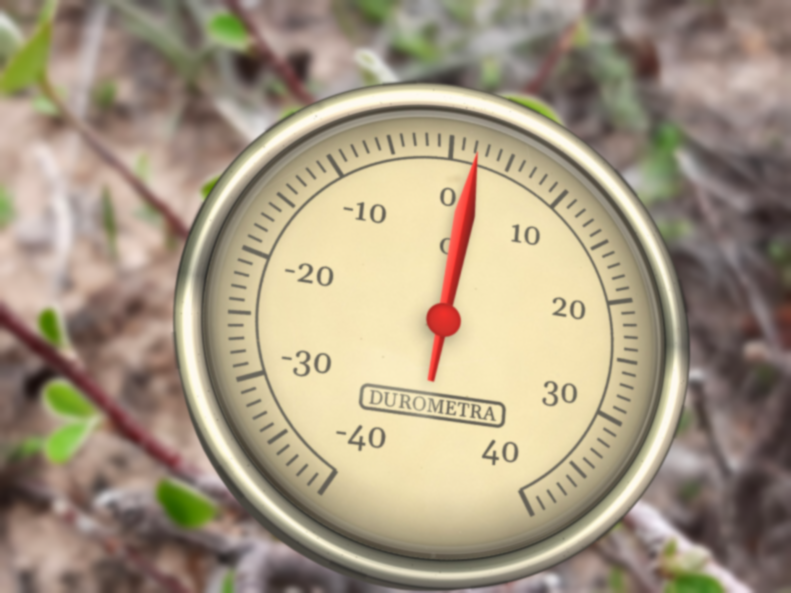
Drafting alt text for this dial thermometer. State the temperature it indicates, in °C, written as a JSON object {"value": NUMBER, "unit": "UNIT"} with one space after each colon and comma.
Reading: {"value": 2, "unit": "°C"}
